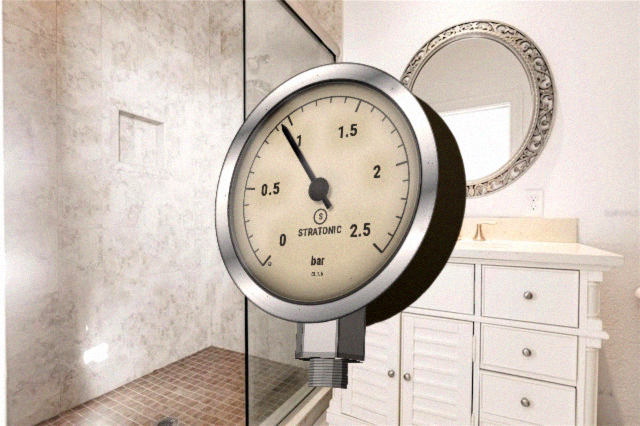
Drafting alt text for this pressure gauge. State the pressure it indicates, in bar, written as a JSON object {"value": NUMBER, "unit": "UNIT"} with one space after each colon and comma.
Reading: {"value": 0.95, "unit": "bar"}
